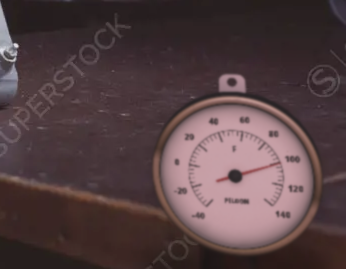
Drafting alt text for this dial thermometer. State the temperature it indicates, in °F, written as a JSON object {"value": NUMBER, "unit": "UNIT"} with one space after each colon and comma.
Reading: {"value": 100, "unit": "°F"}
